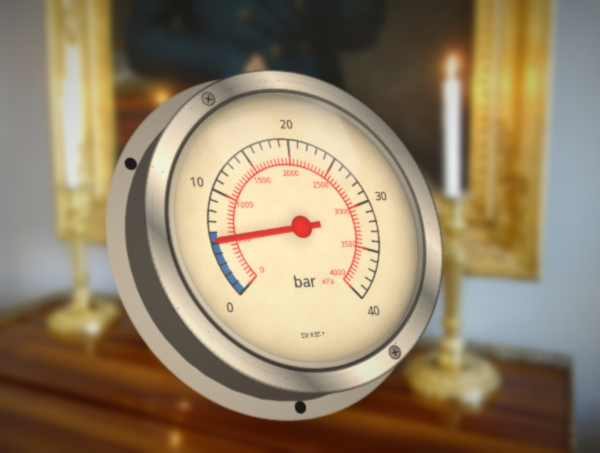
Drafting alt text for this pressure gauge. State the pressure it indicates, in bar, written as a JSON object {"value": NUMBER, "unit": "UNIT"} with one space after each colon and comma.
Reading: {"value": 5, "unit": "bar"}
